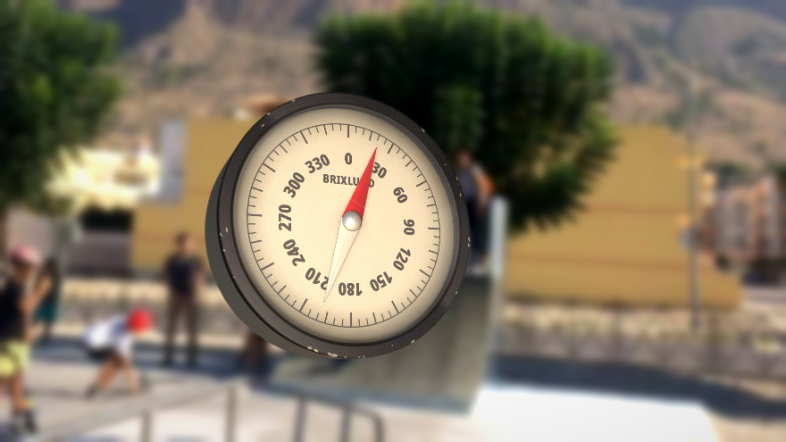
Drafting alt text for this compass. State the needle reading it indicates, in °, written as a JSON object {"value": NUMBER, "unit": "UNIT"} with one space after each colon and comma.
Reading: {"value": 20, "unit": "°"}
